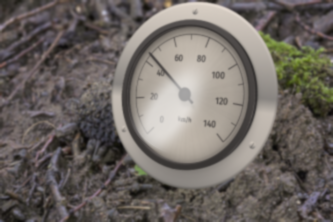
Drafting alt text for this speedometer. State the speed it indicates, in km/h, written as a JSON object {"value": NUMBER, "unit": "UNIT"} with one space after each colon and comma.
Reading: {"value": 45, "unit": "km/h"}
